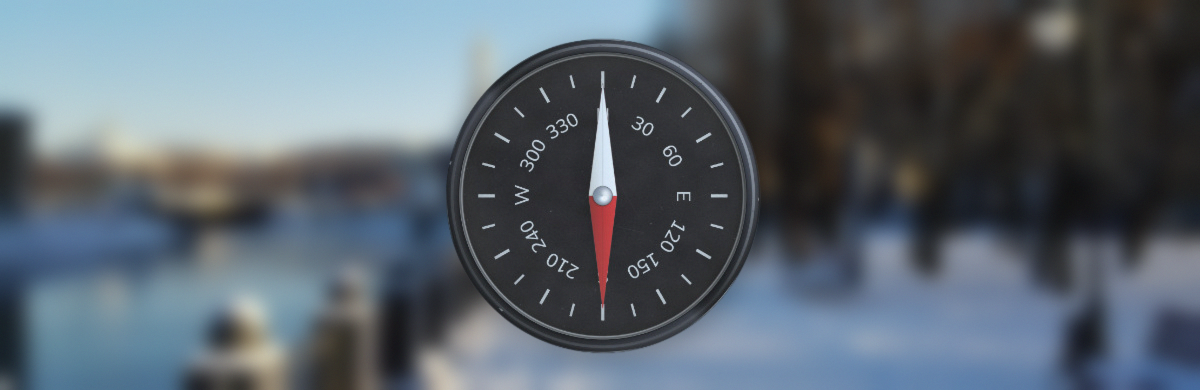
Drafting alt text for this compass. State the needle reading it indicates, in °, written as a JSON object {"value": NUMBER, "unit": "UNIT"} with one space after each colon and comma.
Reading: {"value": 180, "unit": "°"}
